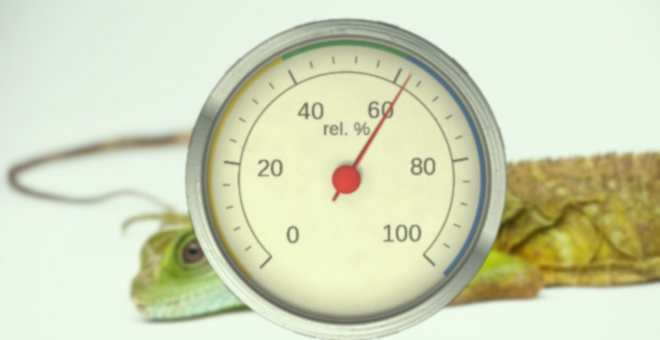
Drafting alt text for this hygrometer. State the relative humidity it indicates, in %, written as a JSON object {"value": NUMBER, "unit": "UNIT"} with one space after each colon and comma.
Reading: {"value": 62, "unit": "%"}
